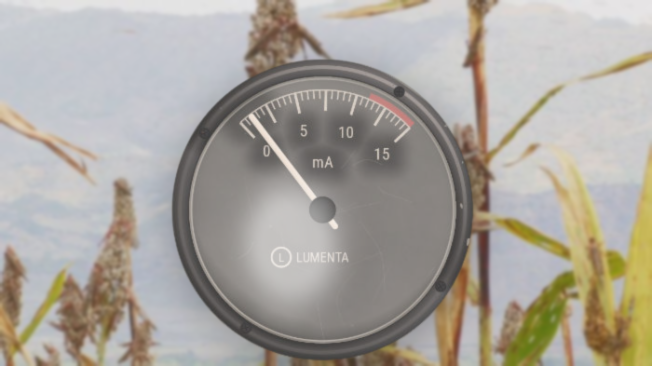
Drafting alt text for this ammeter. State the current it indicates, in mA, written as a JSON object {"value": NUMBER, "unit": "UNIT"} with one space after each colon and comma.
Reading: {"value": 1, "unit": "mA"}
